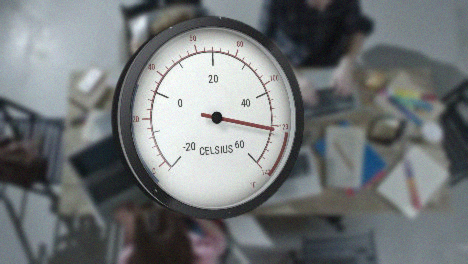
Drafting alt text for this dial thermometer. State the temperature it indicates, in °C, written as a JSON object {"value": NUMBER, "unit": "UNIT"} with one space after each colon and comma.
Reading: {"value": 50, "unit": "°C"}
